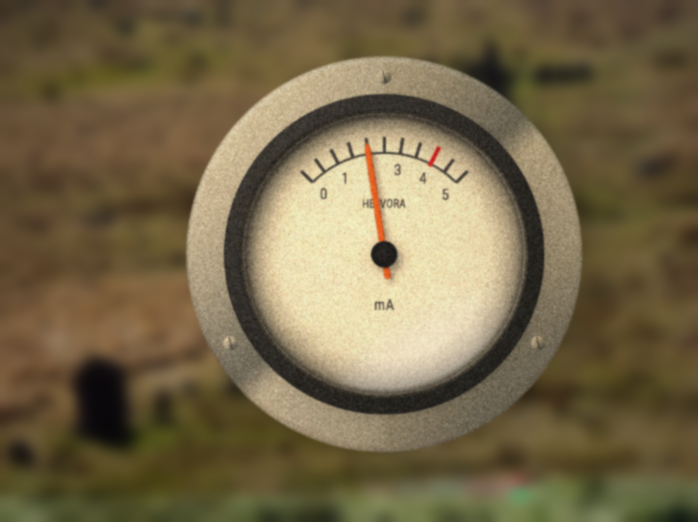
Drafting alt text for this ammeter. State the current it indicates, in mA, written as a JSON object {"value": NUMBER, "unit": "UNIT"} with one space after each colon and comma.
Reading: {"value": 2, "unit": "mA"}
